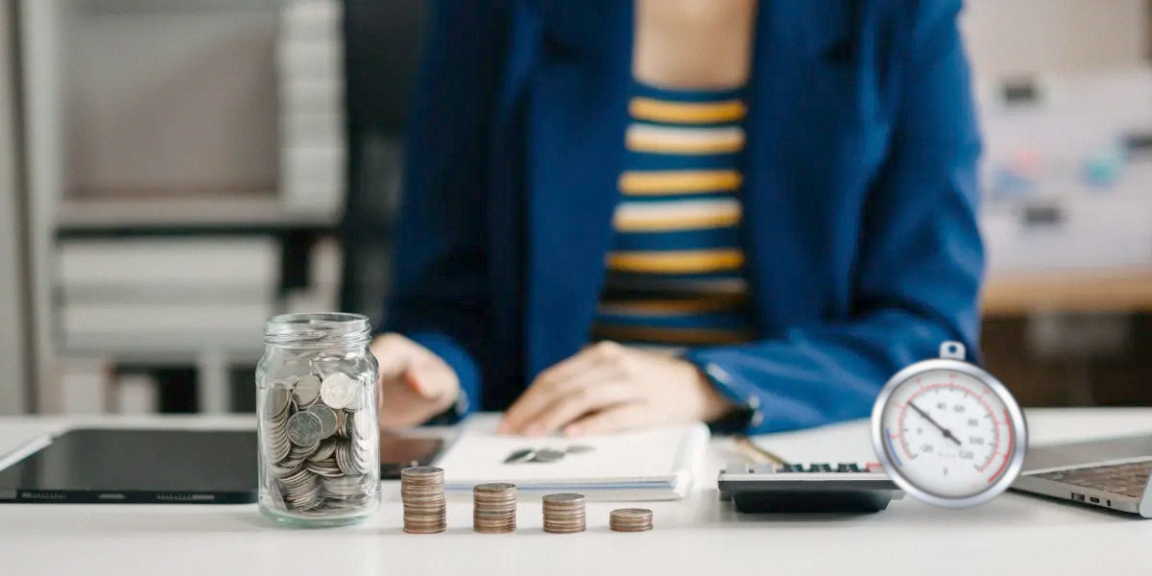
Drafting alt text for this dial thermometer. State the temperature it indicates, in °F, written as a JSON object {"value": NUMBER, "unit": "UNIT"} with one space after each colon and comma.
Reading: {"value": 20, "unit": "°F"}
